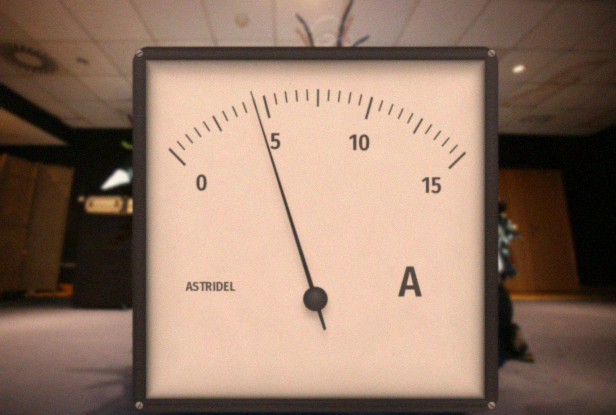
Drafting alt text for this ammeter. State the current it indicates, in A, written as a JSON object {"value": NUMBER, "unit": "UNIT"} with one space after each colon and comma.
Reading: {"value": 4.5, "unit": "A"}
